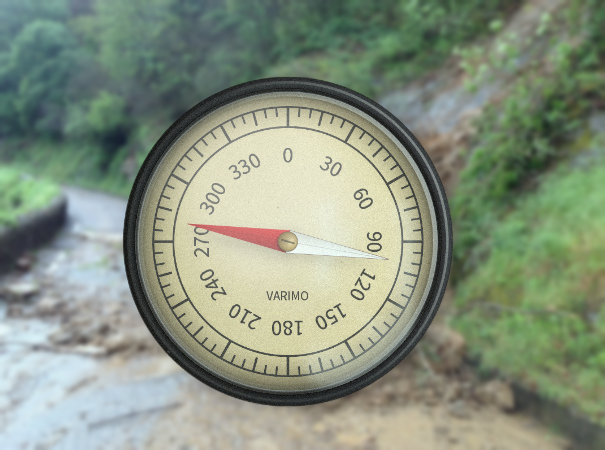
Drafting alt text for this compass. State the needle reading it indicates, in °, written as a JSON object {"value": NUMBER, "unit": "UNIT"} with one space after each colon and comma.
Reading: {"value": 280, "unit": "°"}
